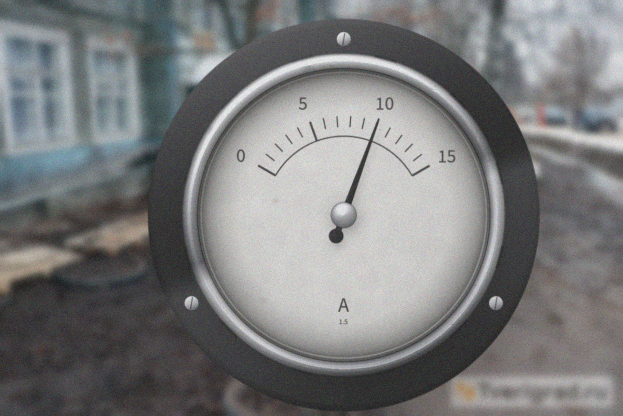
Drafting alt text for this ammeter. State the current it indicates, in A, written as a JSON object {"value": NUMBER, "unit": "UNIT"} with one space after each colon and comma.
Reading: {"value": 10, "unit": "A"}
